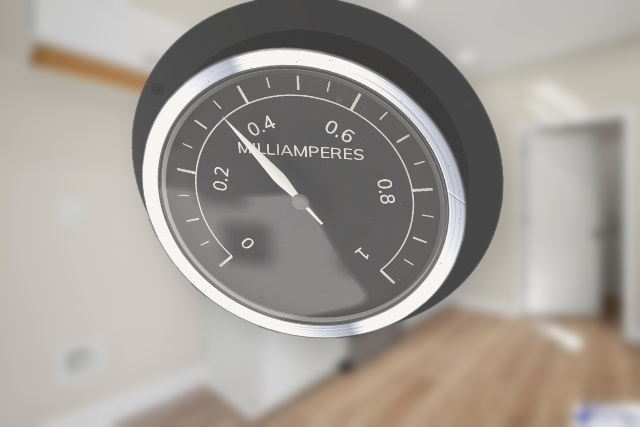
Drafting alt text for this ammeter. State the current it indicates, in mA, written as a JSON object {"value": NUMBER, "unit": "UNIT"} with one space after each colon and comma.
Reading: {"value": 0.35, "unit": "mA"}
